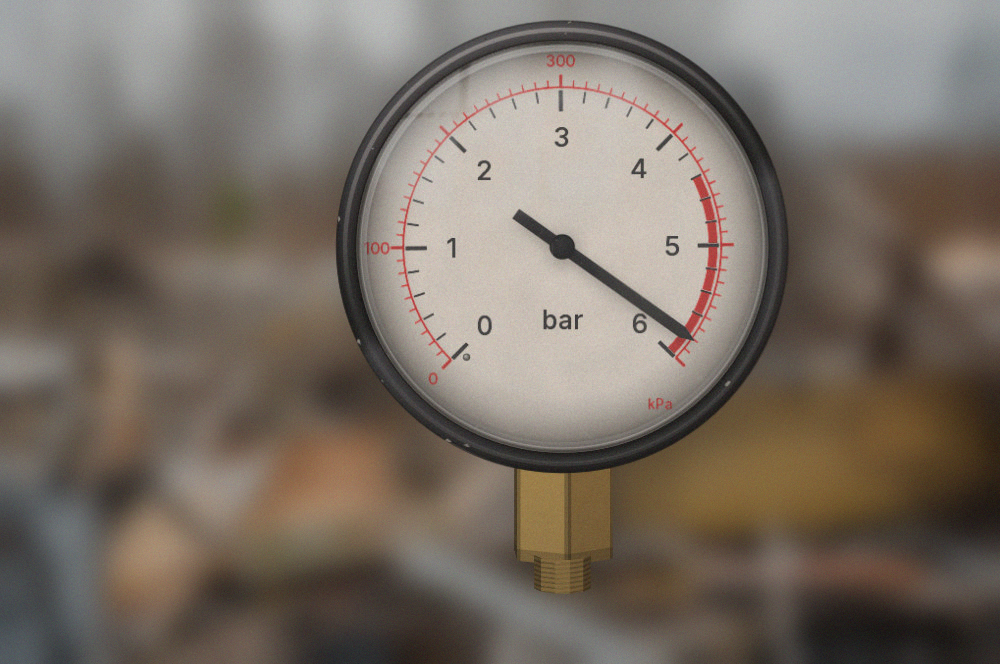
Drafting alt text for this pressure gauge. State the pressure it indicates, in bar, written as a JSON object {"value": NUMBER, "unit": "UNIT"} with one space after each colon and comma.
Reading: {"value": 5.8, "unit": "bar"}
